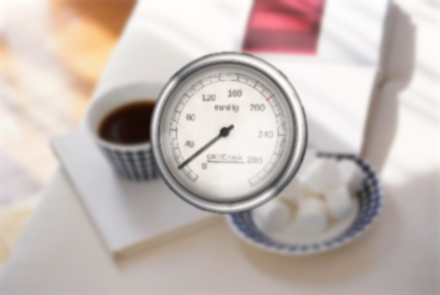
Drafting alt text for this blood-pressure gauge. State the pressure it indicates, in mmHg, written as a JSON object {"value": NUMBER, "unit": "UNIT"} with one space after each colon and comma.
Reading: {"value": 20, "unit": "mmHg"}
